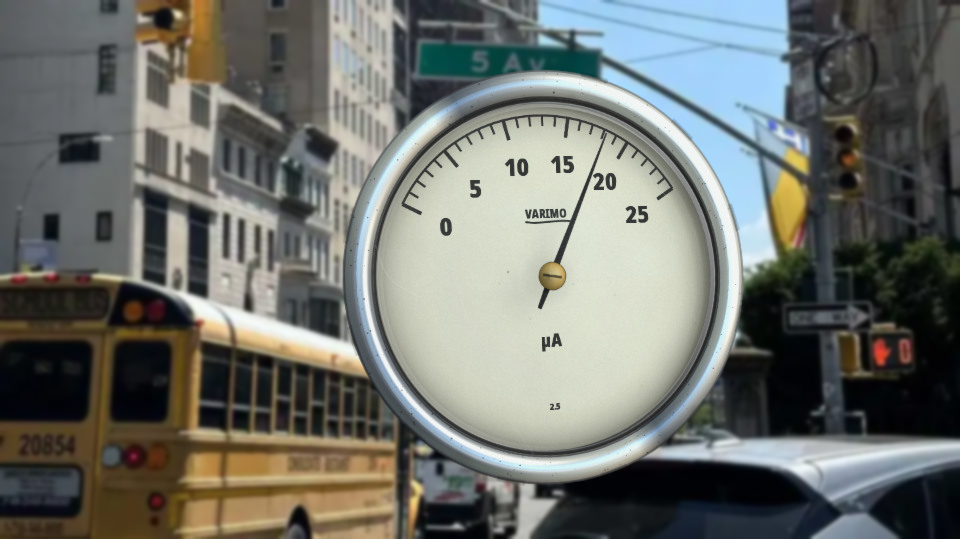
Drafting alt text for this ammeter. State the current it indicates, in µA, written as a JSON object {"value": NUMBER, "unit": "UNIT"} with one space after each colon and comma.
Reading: {"value": 18, "unit": "µA"}
